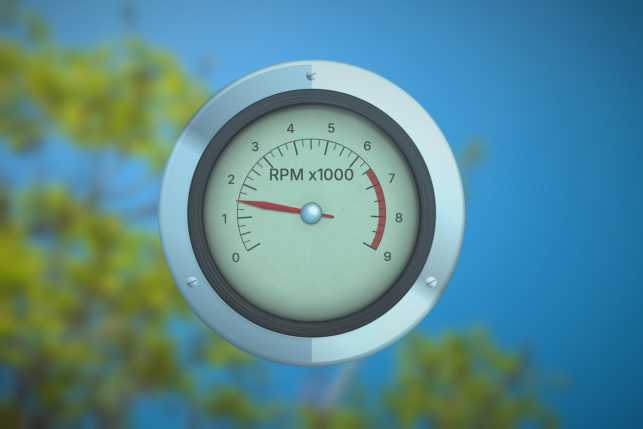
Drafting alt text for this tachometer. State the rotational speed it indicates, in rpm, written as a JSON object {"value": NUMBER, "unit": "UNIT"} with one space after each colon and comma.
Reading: {"value": 1500, "unit": "rpm"}
